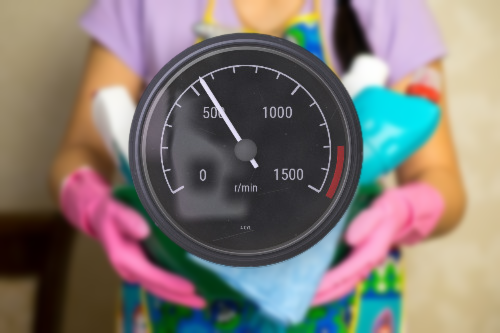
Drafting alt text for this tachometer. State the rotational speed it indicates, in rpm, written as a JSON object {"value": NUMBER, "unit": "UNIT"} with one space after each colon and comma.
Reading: {"value": 550, "unit": "rpm"}
